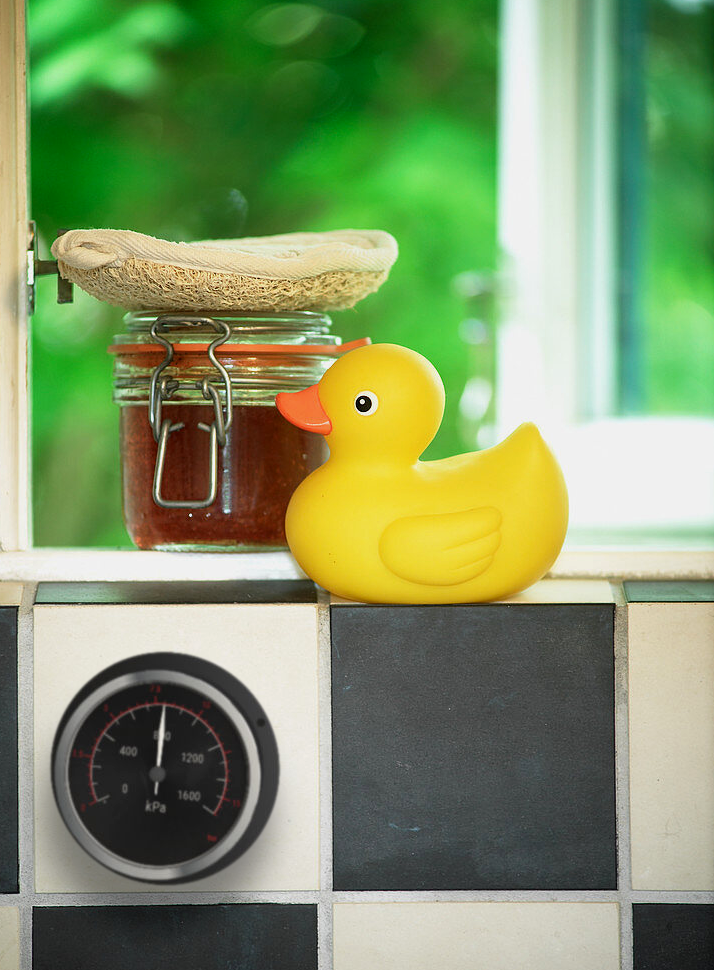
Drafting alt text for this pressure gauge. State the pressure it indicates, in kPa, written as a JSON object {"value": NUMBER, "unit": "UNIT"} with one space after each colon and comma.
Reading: {"value": 800, "unit": "kPa"}
